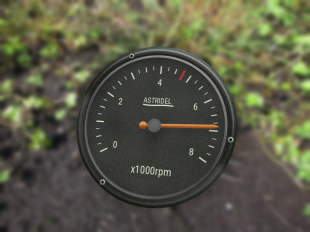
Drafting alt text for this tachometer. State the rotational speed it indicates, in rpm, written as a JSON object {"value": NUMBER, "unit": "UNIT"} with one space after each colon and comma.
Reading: {"value": 6875, "unit": "rpm"}
